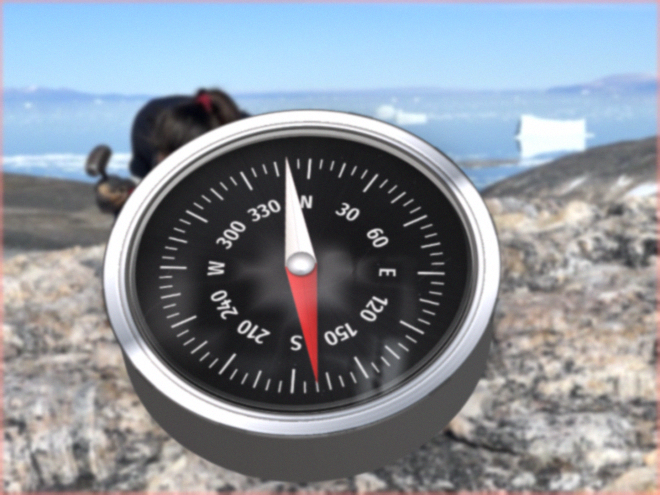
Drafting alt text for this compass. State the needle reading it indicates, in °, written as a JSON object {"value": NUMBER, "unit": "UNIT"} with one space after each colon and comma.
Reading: {"value": 170, "unit": "°"}
